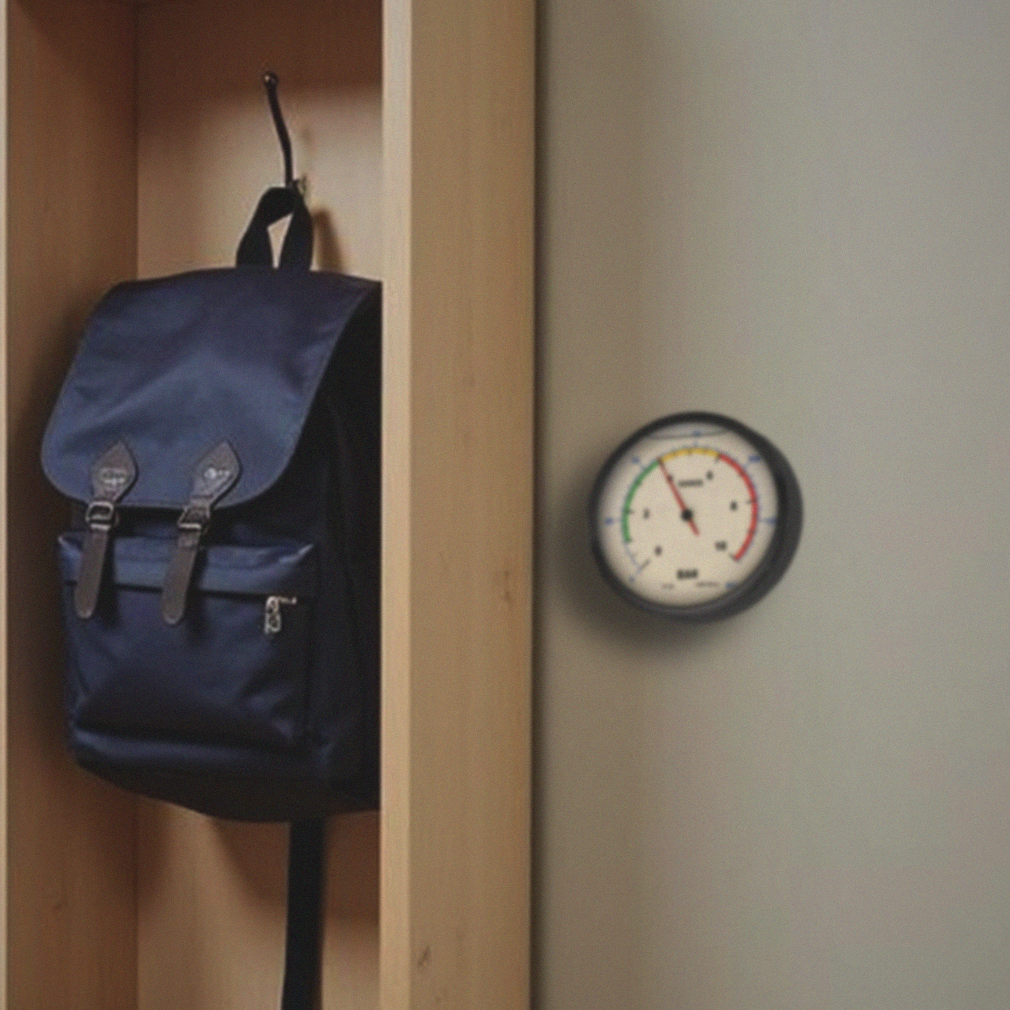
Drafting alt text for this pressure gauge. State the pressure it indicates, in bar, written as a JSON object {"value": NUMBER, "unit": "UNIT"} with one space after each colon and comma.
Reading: {"value": 4, "unit": "bar"}
